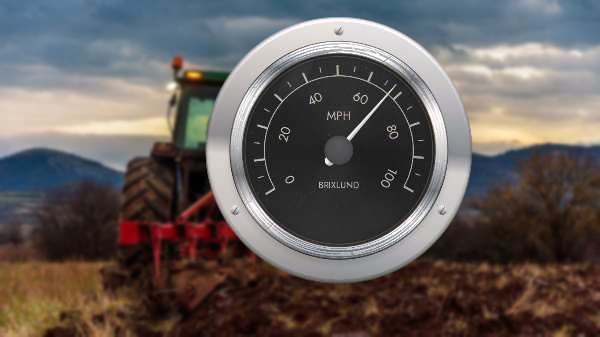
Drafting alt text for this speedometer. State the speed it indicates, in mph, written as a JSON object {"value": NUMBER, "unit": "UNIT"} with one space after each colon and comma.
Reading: {"value": 67.5, "unit": "mph"}
